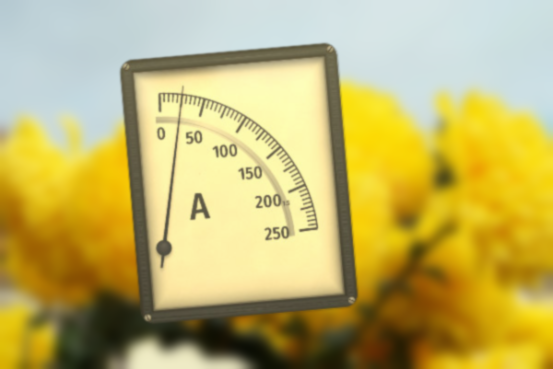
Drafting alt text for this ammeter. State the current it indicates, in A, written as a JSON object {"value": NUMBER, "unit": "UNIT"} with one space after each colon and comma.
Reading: {"value": 25, "unit": "A"}
